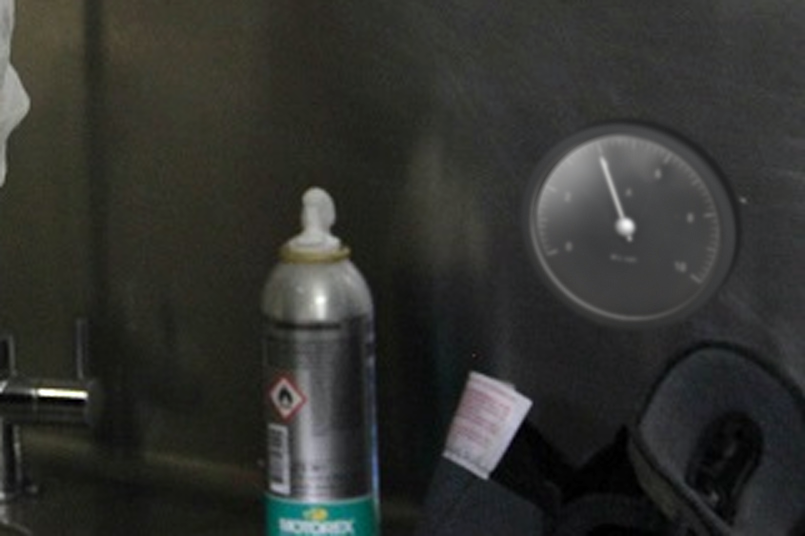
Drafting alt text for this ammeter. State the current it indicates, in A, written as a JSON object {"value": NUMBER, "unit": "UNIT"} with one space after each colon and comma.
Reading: {"value": 4, "unit": "A"}
